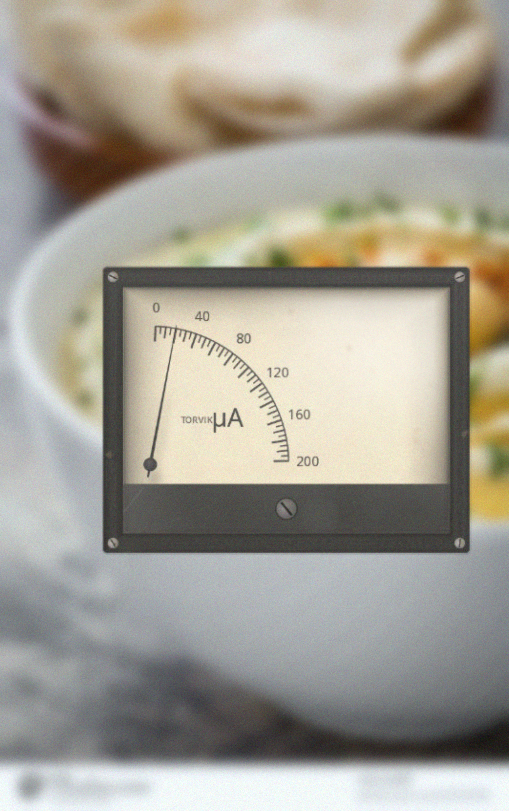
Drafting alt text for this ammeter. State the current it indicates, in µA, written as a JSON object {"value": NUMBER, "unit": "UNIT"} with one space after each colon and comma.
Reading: {"value": 20, "unit": "µA"}
